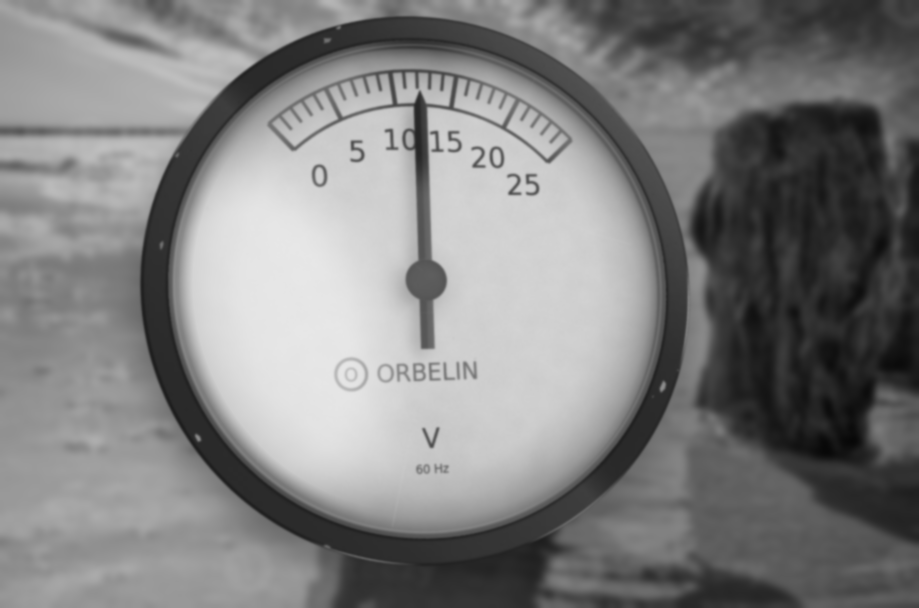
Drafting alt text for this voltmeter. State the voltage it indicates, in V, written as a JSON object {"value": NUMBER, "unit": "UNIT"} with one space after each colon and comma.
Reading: {"value": 12, "unit": "V"}
